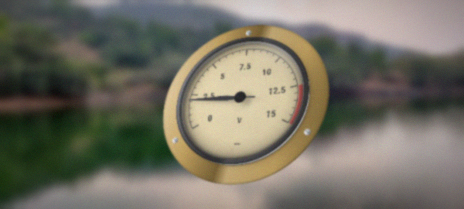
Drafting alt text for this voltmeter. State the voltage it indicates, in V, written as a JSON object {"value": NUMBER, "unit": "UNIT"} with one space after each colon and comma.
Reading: {"value": 2, "unit": "V"}
